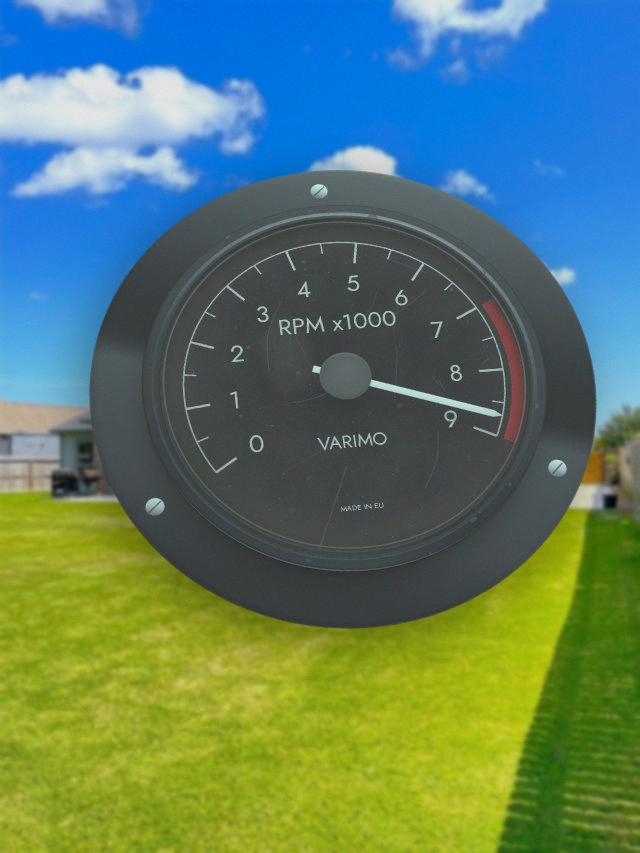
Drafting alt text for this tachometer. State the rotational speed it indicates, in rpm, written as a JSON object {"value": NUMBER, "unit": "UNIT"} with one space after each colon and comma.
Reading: {"value": 8750, "unit": "rpm"}
